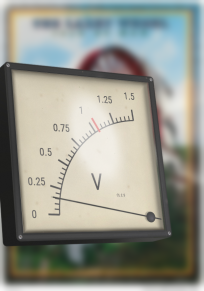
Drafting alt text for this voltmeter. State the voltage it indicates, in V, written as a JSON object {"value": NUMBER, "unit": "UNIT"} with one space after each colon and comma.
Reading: {"value": 0.15, "unit": "V"}
